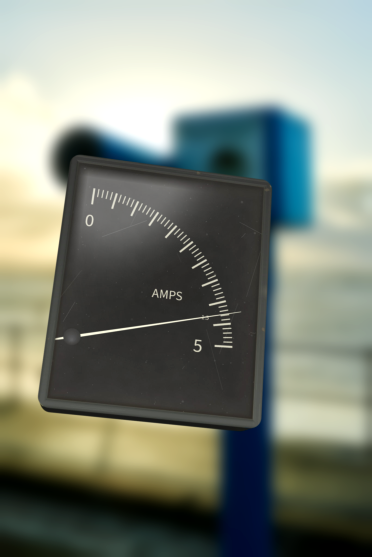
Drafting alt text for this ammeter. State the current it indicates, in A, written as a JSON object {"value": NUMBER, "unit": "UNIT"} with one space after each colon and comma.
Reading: {"value": 4.3, "unit": "A"}
